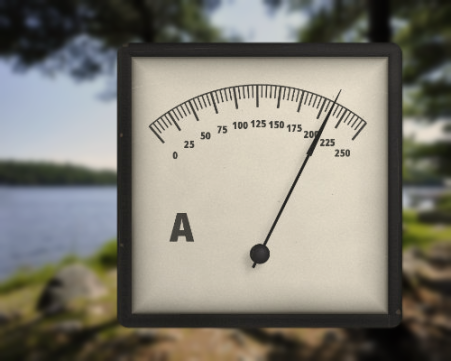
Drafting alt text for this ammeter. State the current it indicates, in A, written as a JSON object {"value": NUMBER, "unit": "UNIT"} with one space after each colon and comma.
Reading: {"value": 210, "unit": "A"}
